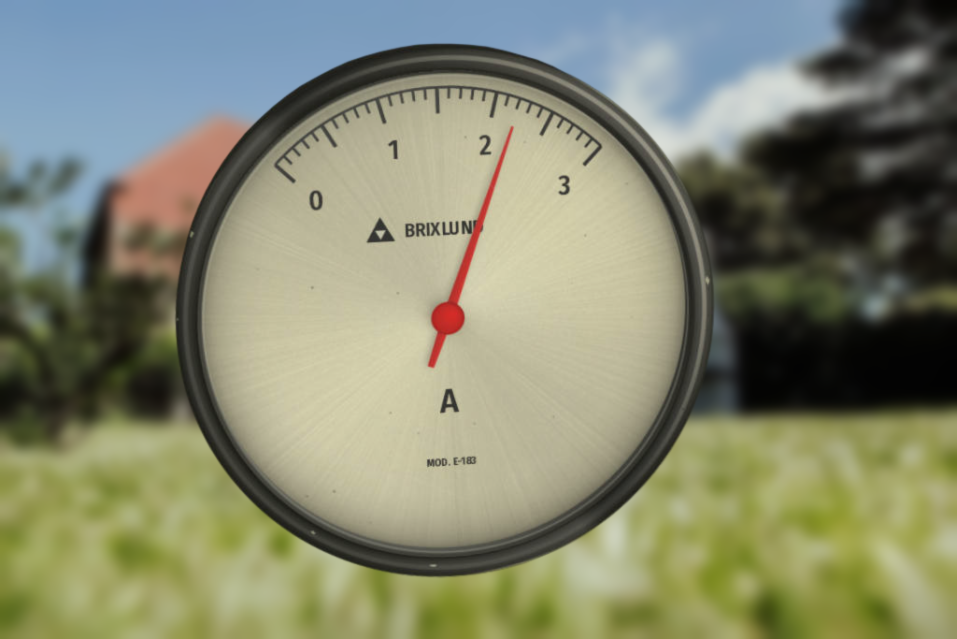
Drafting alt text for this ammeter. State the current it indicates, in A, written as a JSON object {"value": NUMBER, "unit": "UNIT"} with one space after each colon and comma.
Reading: {"value": 2.2, "unit": "A"}
